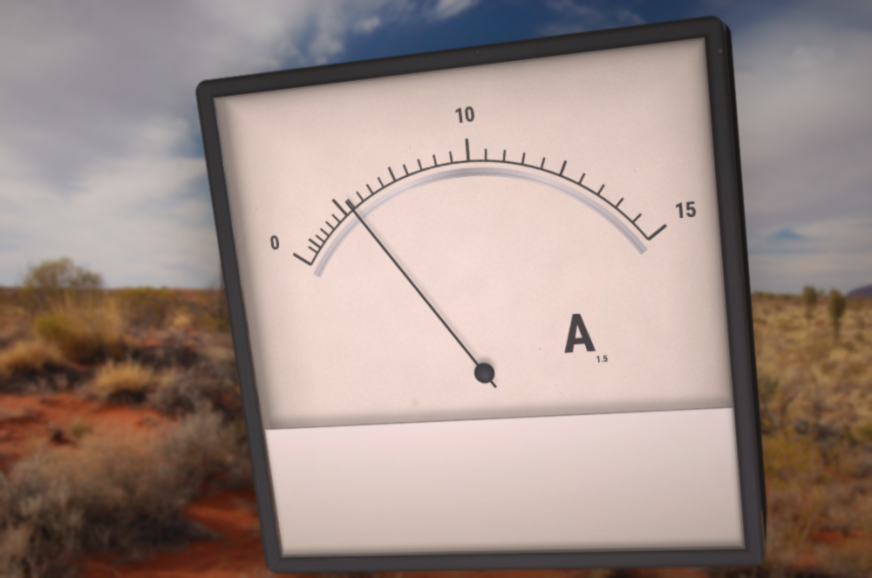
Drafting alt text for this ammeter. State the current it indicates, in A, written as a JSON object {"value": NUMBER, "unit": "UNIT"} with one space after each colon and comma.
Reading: {"value": 5.5, "unit": "A"}
